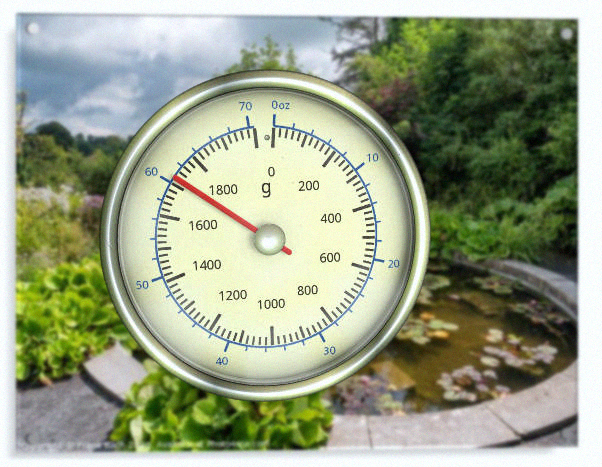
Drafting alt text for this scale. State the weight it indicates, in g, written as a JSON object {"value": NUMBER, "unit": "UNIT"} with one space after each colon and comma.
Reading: {"value": 1720, "unit": "g"}
